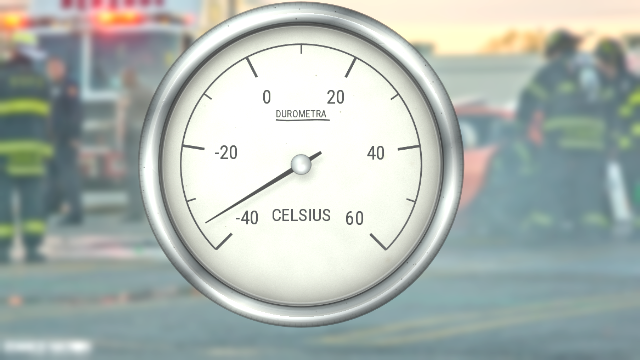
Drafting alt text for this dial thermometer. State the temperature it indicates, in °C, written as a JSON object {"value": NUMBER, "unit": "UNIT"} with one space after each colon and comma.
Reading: {"value": -35, "unit": "°C"}
